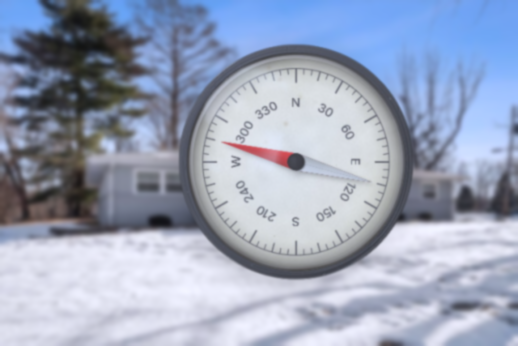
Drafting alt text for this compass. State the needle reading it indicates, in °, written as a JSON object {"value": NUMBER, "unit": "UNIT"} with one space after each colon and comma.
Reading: {"value": 285, "unit": "°"}
